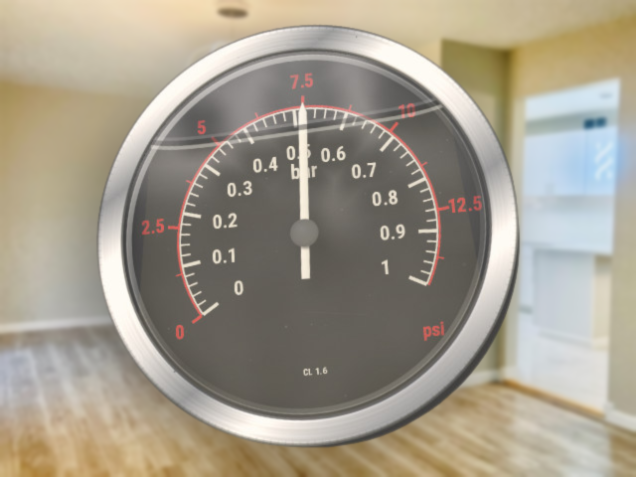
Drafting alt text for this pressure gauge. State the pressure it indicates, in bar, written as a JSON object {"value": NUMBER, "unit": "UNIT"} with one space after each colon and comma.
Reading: {"value": 0.52, "unit": "bar"}
